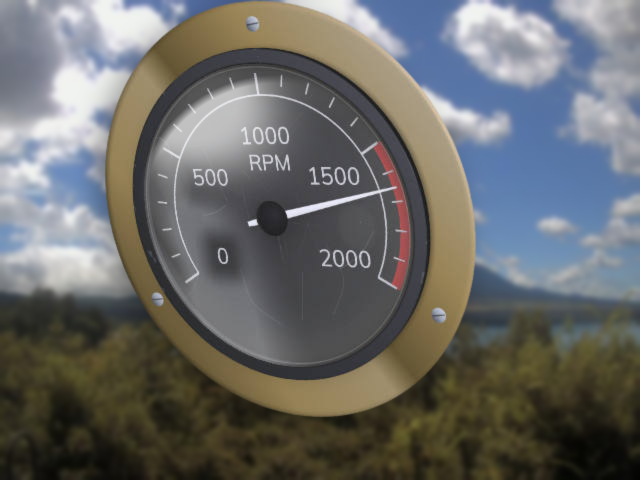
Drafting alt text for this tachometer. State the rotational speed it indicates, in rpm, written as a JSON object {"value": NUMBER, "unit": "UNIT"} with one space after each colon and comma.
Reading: {"value": 1650, "unit": "rpm"}
